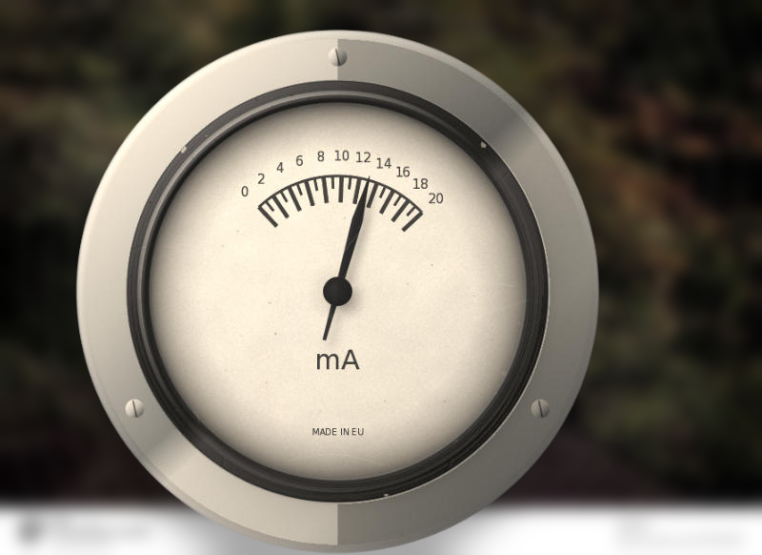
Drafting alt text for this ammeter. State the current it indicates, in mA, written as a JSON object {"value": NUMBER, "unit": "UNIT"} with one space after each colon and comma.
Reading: {"value": 13, "unit": "mA"}
